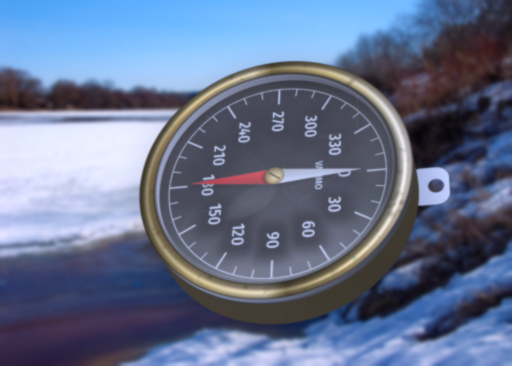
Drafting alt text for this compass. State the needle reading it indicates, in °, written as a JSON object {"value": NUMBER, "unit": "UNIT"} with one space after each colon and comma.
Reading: {"value": 180, "unit": "°"}
